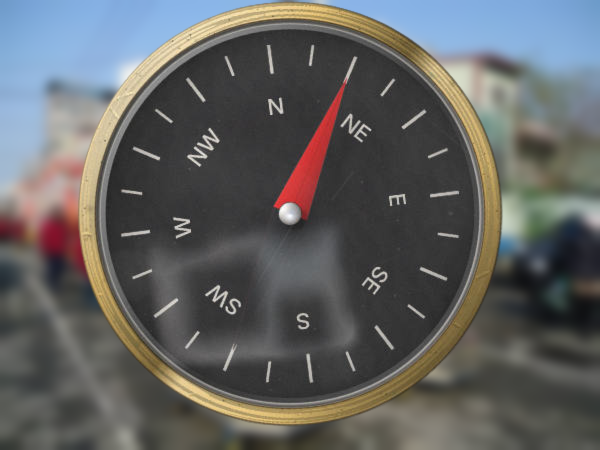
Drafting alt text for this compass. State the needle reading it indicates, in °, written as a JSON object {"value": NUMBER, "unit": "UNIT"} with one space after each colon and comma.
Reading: {"value": 30, "unit": "°"}
